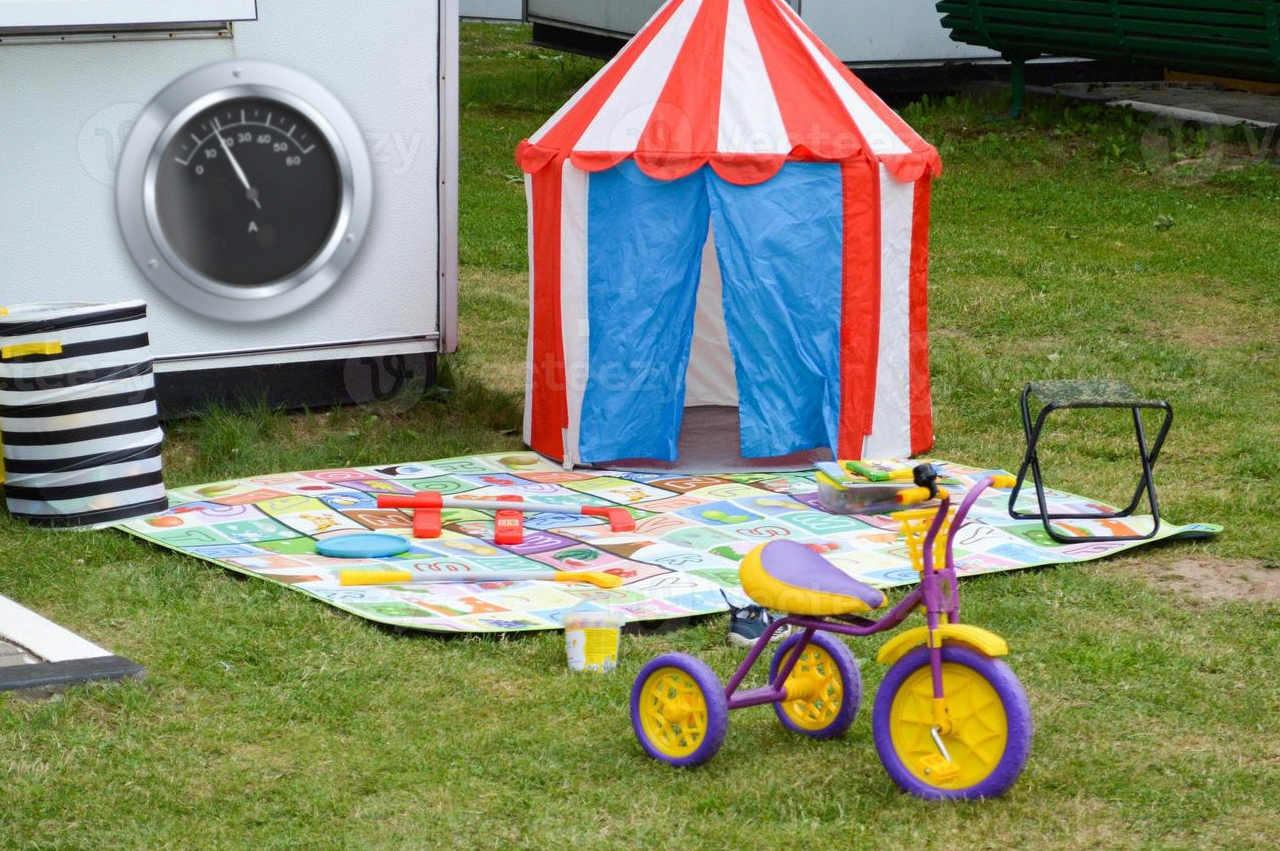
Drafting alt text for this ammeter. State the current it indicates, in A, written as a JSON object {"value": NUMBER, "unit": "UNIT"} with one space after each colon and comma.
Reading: {"value": 17.5, "unit": "A"}
